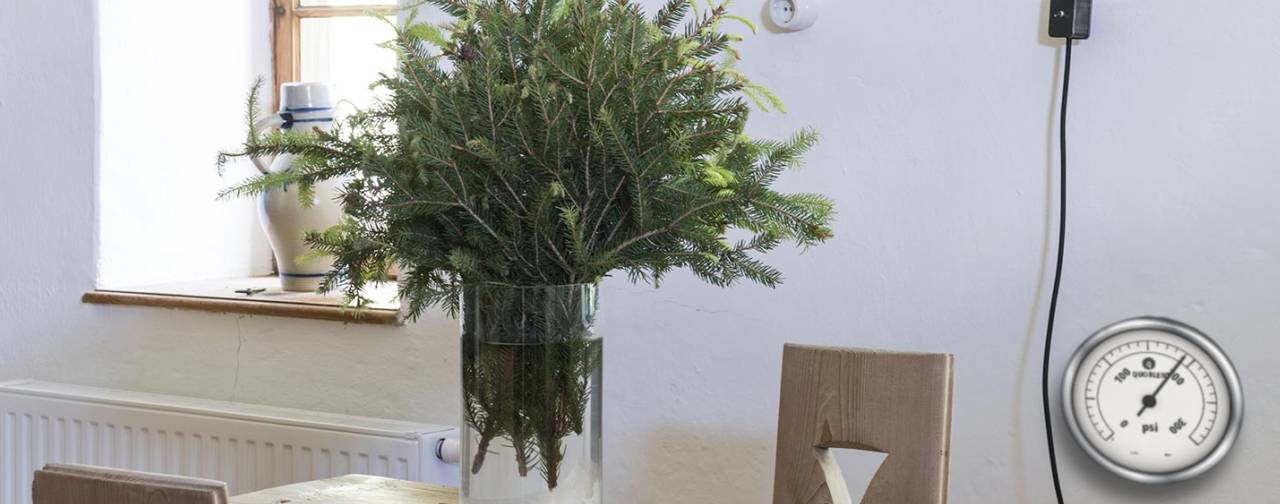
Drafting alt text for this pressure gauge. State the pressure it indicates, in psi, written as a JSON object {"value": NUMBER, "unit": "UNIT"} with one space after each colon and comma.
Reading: {"value": 190, "unit": "psi"}
